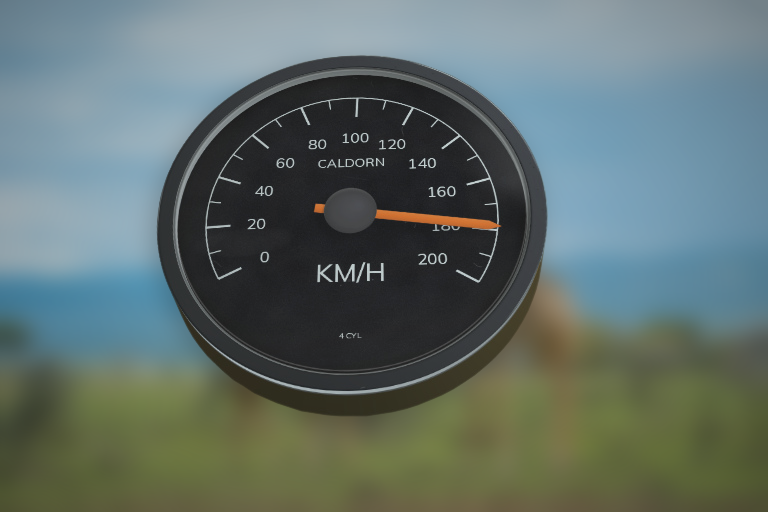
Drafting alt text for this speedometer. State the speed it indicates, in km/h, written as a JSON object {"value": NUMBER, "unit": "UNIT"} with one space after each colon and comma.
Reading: {"value": 180, "unit": "km/h"}
